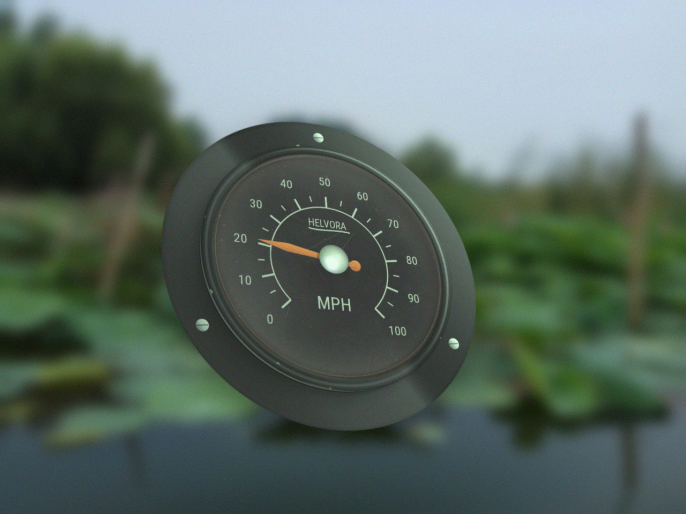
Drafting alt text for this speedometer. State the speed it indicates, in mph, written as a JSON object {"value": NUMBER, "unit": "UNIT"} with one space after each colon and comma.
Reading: {"value": 20, "unit": "mph"}
